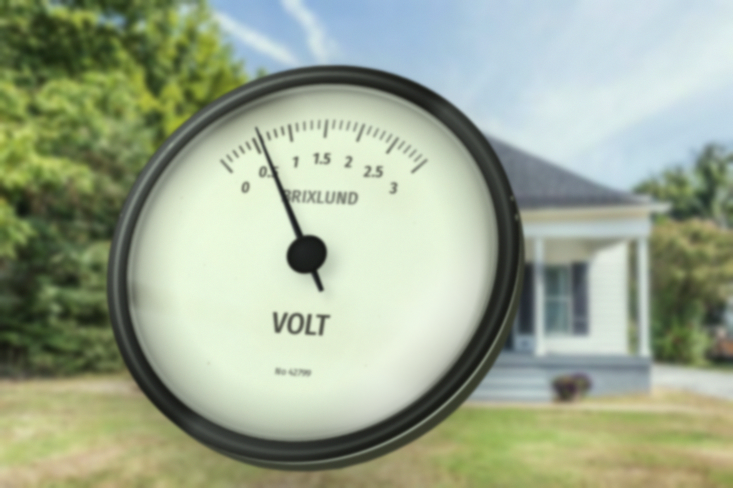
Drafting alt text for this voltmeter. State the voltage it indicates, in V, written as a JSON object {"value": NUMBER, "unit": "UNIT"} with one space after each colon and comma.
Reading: {"value": 0.6, "unit": "V"}
